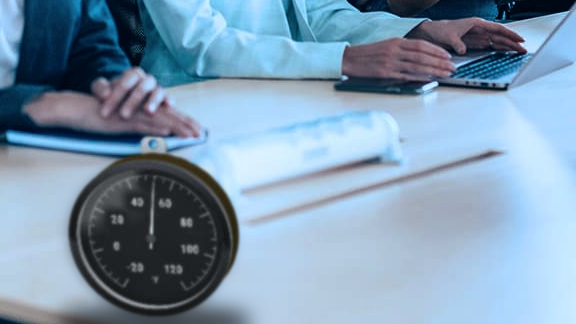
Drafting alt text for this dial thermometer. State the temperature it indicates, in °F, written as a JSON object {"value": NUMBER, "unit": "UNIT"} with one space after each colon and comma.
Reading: {"value": 52, "unit": "°F"}
